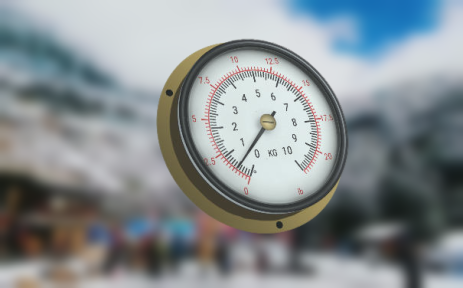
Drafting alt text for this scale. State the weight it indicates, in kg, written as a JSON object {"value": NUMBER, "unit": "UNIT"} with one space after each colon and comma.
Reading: {"value": 0.5, "unit": "kg"}
